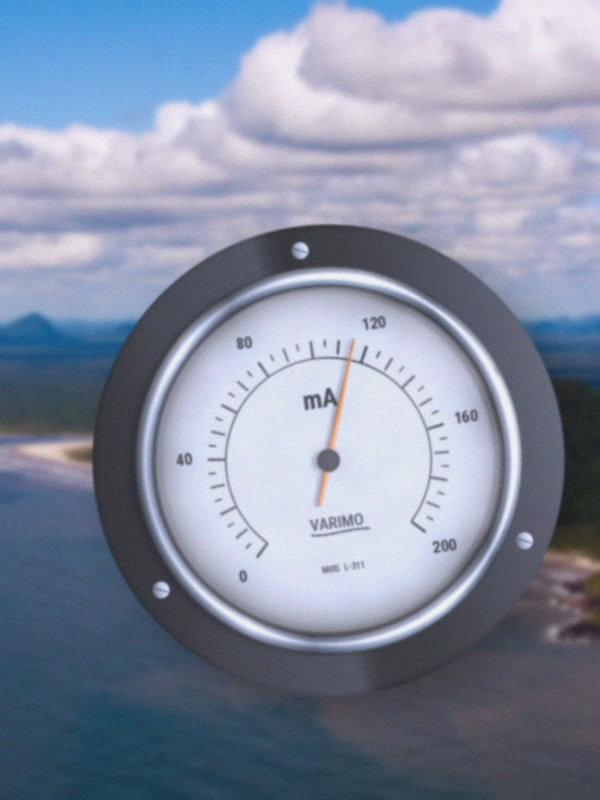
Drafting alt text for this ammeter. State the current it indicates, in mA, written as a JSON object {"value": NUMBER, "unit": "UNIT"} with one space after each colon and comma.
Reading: {"value": 115, "unit": "mA"}
